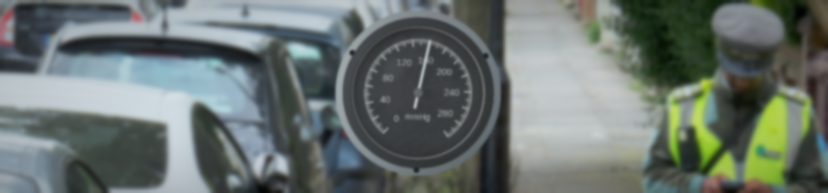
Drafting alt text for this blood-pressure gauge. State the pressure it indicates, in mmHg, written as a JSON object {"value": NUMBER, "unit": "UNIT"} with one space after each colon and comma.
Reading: {"value": 160, "unit": "mmHg"}
